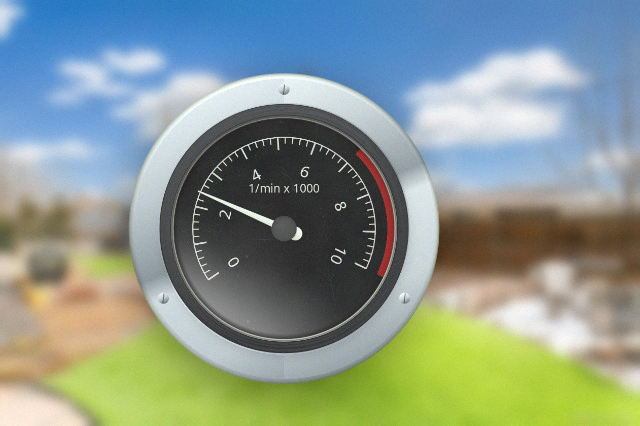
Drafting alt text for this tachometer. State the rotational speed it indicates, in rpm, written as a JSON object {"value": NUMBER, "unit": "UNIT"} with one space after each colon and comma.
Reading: {"value": 2400, "unit": "rpm"}
